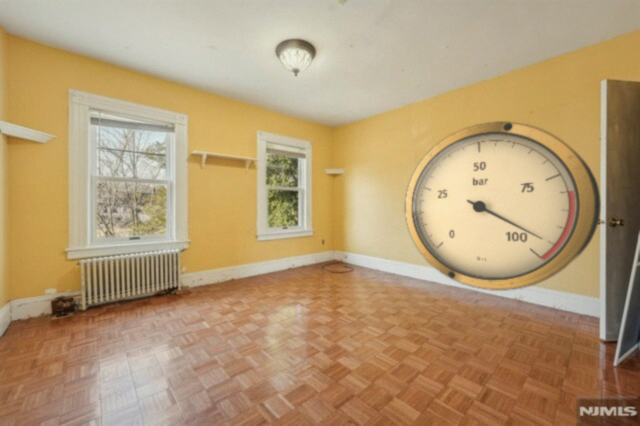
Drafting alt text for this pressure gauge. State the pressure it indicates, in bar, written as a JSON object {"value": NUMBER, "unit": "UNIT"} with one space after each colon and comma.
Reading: {"value": 95, "unit": "bar"}
